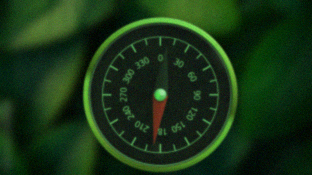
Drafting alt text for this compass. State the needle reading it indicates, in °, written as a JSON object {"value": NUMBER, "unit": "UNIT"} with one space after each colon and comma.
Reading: {"value": 187.5, "unit": "°"}
